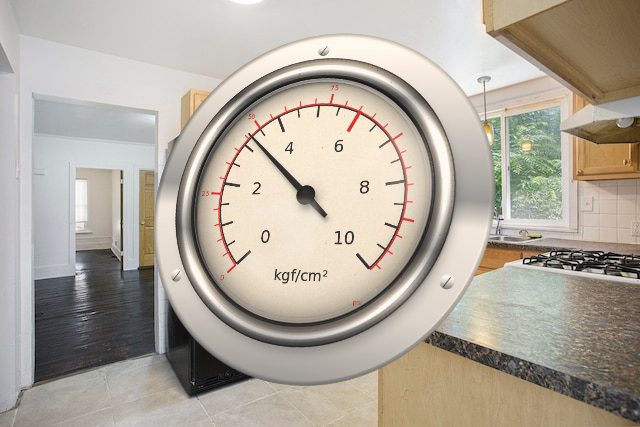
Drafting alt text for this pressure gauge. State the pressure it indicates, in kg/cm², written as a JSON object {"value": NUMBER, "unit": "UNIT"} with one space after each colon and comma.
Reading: {"value": 3.25, "unit": "kg/cm²"}
